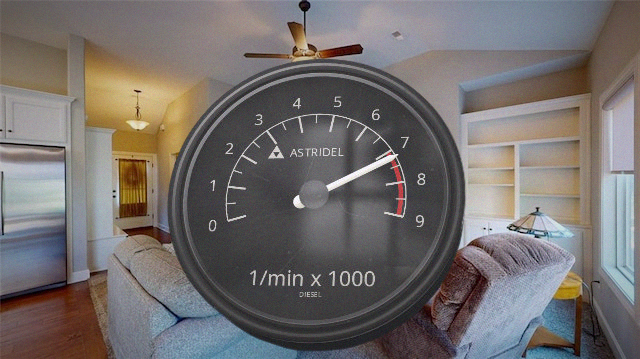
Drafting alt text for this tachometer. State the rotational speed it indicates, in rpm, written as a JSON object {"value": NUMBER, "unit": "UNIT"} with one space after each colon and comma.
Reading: {"value": 7250, "unit": "rpm"}
